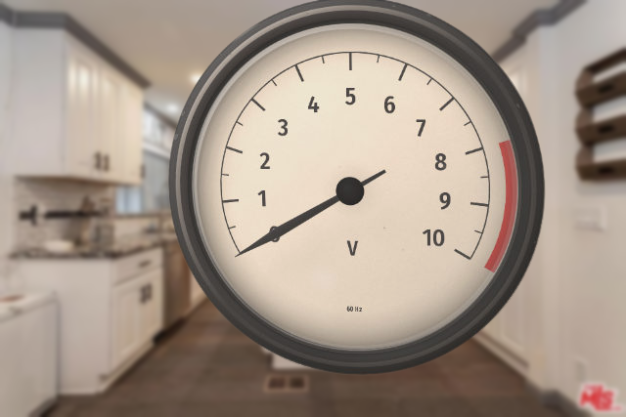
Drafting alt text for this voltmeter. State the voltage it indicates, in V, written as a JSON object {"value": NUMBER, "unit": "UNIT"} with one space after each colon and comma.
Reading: {"value": 0, "unit": "V"}
